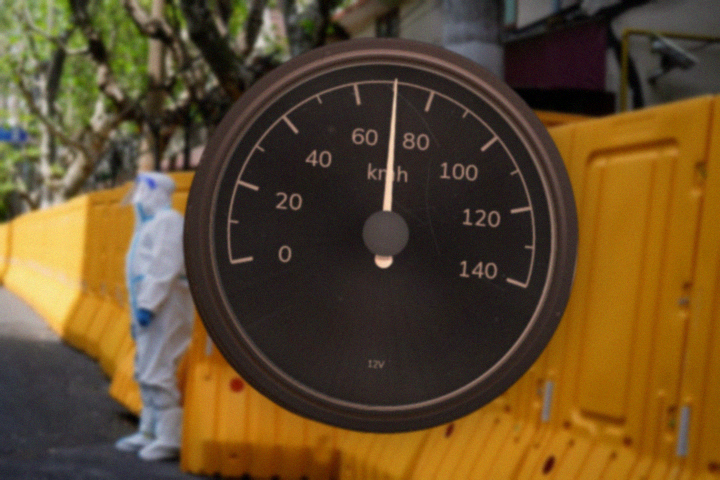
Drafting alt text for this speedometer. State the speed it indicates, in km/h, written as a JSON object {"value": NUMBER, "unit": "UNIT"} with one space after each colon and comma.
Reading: {"value": 70, "unit": "km/h"}
